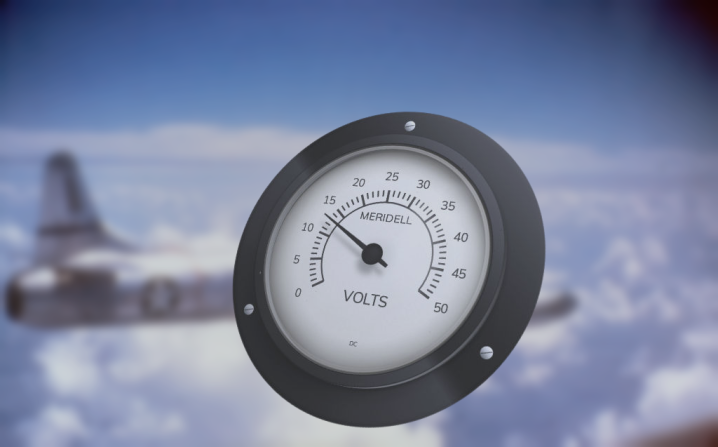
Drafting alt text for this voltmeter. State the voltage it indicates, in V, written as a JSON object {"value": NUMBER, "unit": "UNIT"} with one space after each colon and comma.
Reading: {"value": 13, "unit": "V"}
